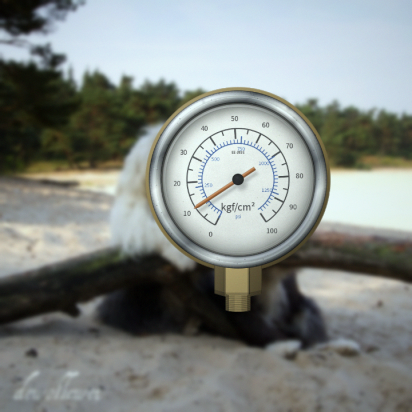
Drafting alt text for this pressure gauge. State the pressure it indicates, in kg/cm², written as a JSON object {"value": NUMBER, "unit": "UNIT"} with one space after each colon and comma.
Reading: {"value": 10, "unit": "kg/cm²"}
